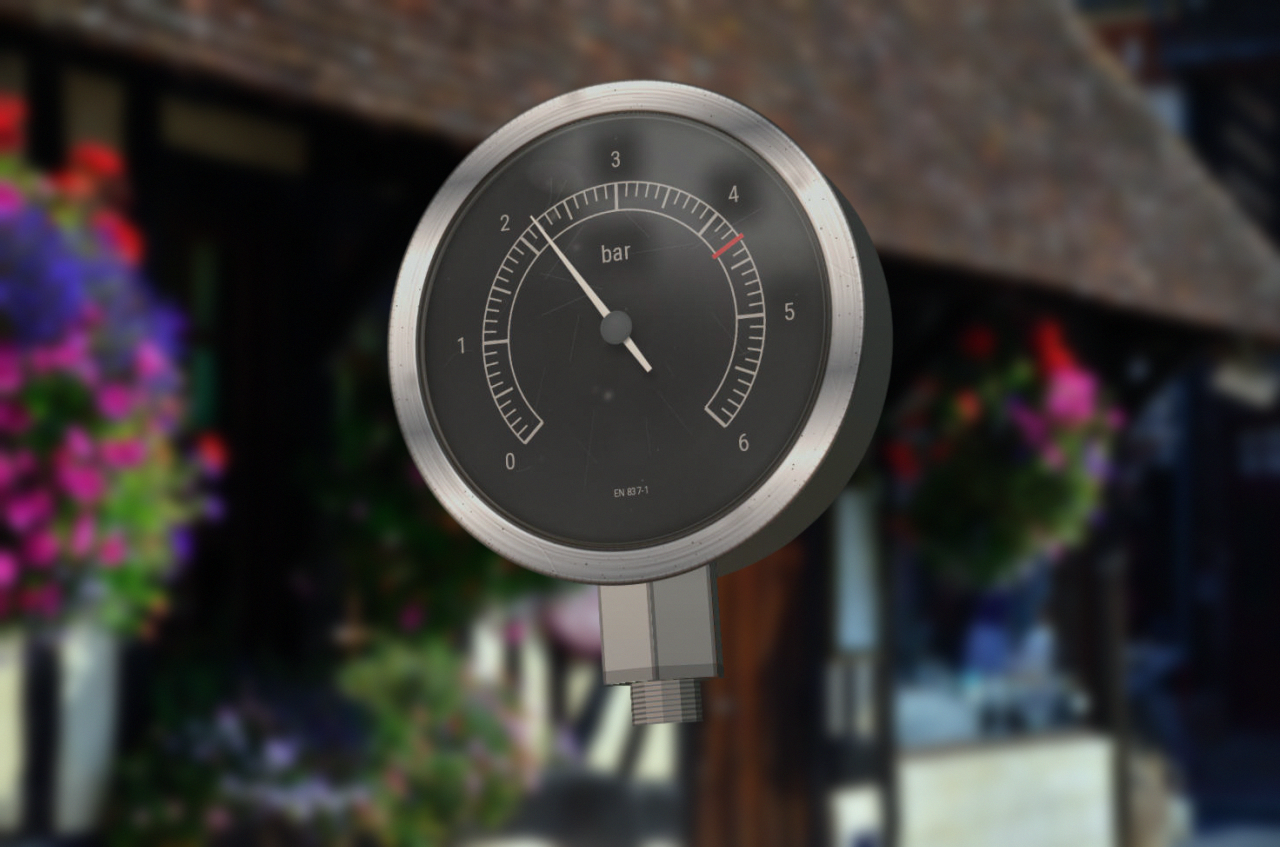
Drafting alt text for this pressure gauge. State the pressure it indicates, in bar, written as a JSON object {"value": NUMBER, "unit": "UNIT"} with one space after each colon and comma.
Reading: {"value": 2.2, "unit": "bar"}
